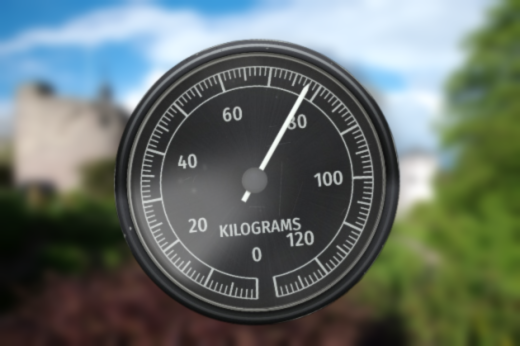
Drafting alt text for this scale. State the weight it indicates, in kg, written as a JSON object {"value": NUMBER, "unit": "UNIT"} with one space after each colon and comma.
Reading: {"value": 78, "unit": "kg"}
